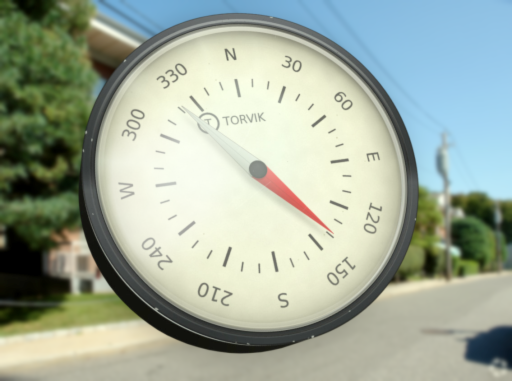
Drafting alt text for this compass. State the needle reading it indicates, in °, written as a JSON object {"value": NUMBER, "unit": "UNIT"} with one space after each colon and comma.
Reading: {"value": 140, "unit": "°"}
